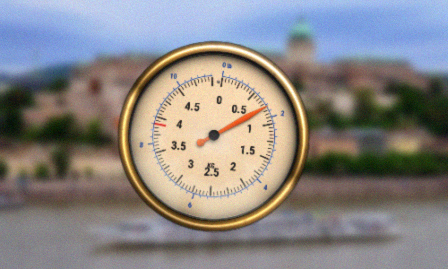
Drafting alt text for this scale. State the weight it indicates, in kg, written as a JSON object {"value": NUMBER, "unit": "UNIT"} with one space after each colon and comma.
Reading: {"value": 0.75, "unit": "kg"}
